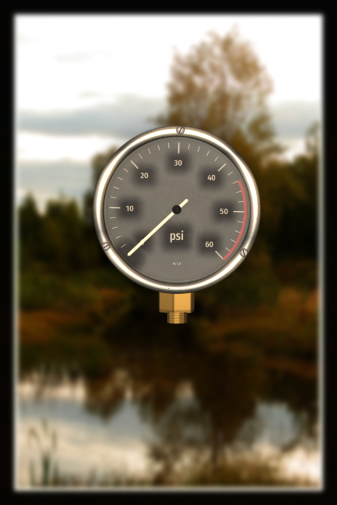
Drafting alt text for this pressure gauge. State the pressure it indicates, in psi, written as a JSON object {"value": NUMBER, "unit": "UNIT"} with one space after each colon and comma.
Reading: {"value": 0, "unit": "psi"}
